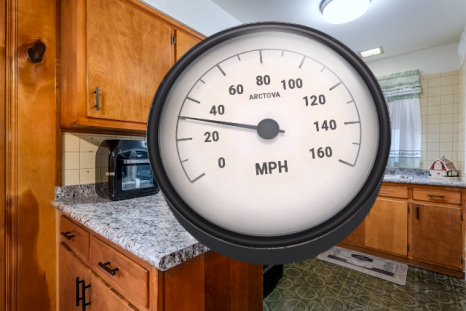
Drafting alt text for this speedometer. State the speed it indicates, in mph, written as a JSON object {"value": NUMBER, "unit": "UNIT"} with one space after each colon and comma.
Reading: {"value": 30, "unit": "mph"}
